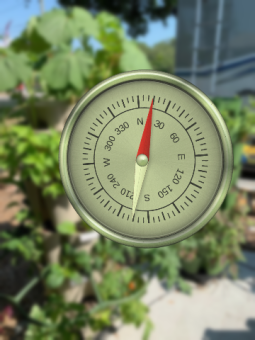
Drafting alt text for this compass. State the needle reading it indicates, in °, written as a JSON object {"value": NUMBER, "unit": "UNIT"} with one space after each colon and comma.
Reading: {"value": 15, "unit": "°"}
